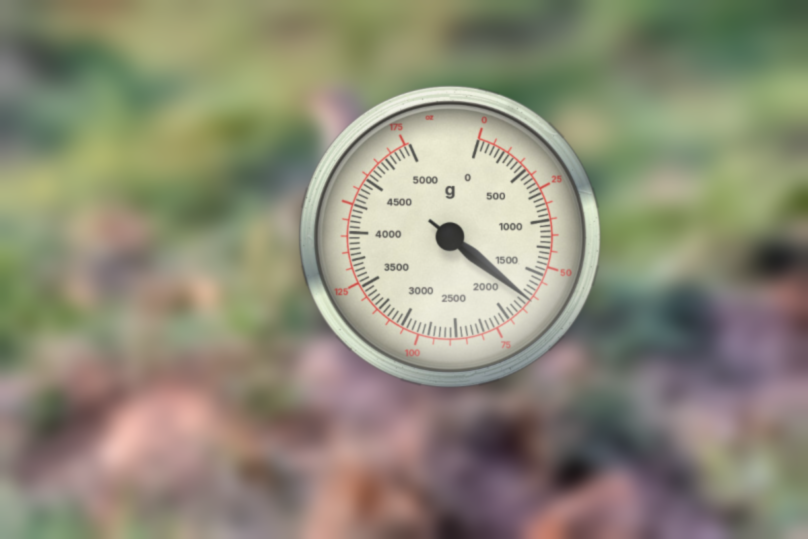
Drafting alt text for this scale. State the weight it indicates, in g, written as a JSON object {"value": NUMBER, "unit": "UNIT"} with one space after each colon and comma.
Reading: {"value": 1750, "unit": "g"}
